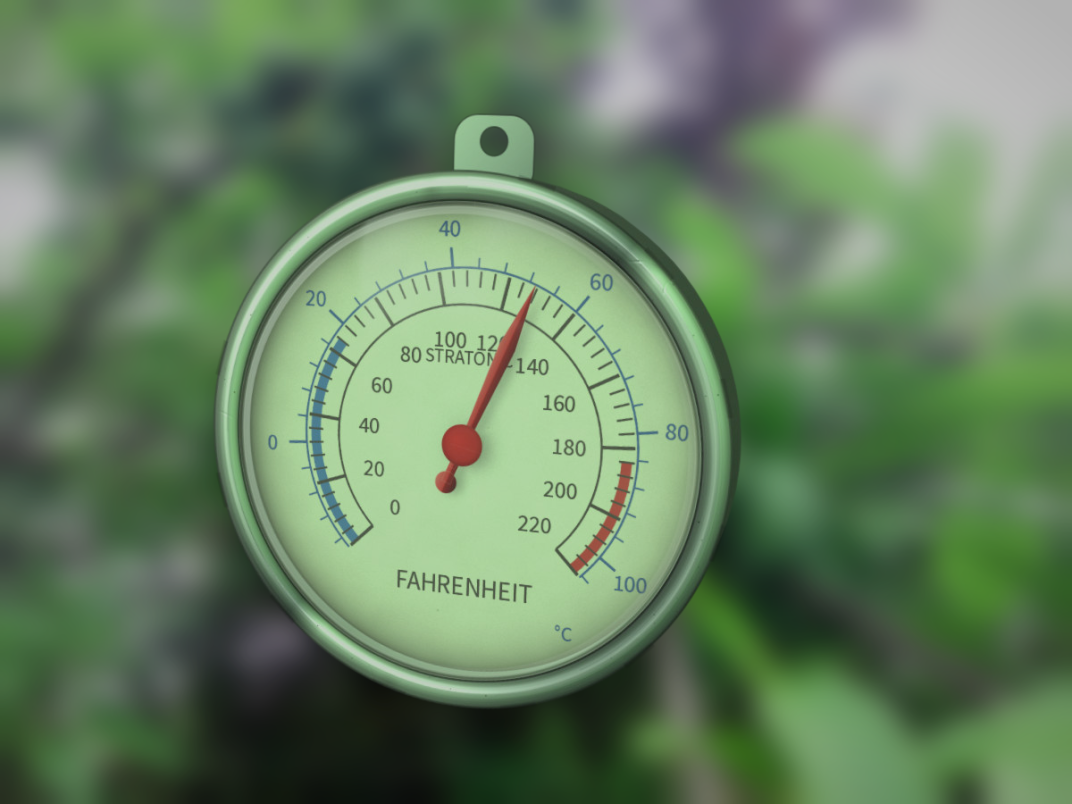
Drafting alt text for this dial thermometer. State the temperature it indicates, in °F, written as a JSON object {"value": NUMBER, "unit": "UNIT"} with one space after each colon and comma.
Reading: {"value": 128, "unit": "°F"}
